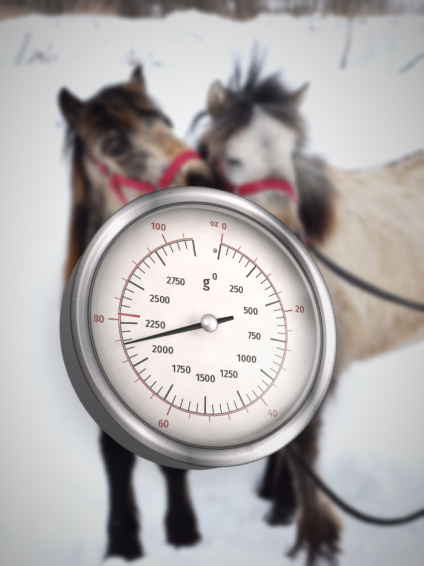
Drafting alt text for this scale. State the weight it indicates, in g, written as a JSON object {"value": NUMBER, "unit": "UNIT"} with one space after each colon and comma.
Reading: {"value": 2125, "unit": "g"}
